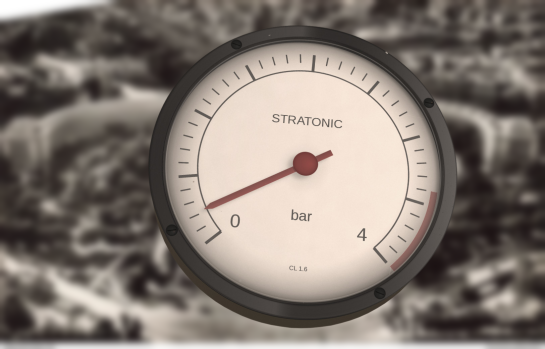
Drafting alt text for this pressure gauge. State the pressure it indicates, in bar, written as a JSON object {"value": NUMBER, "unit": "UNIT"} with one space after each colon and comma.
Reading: {"value": 0.2, "unit": "bar"}
